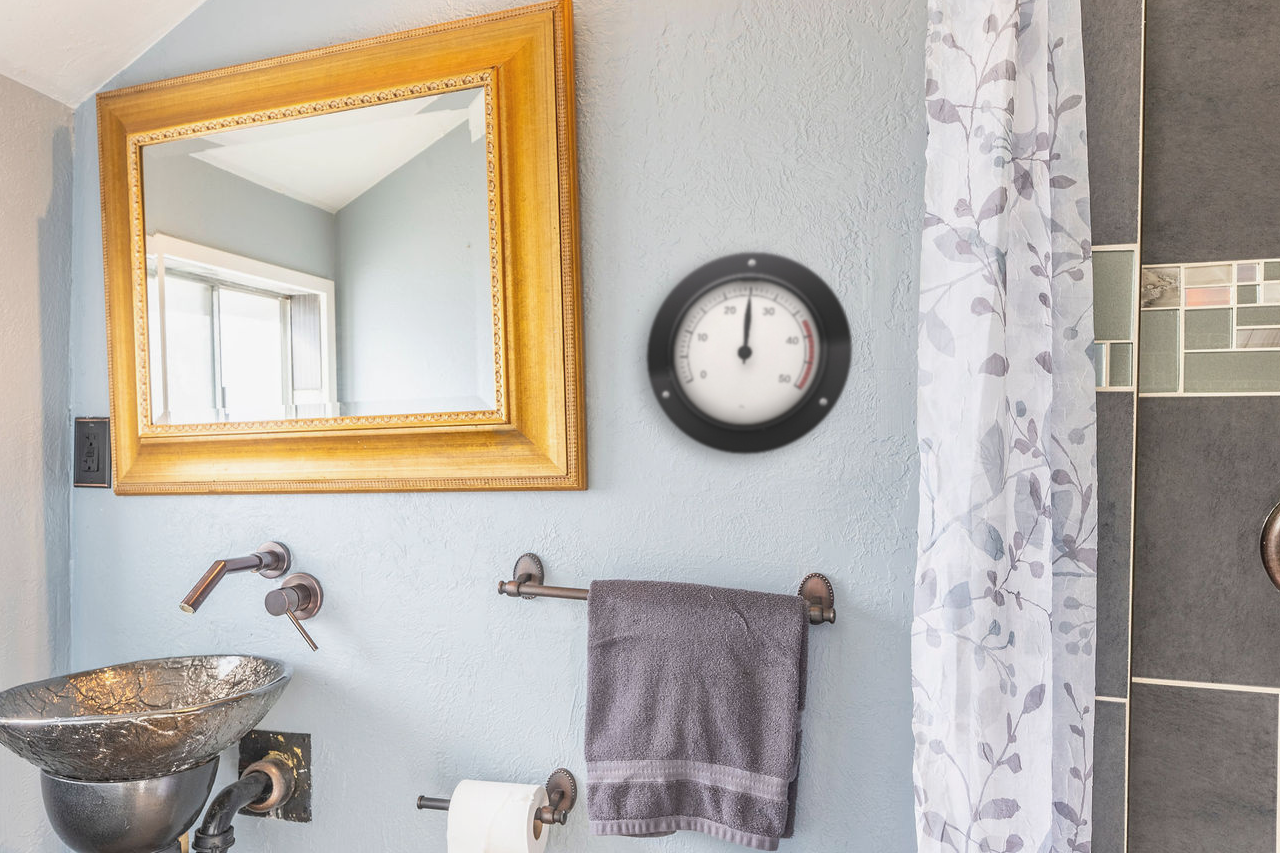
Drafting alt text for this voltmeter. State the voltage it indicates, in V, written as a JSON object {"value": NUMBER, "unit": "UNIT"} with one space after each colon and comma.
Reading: {"value": 25, "unit": "V"}
